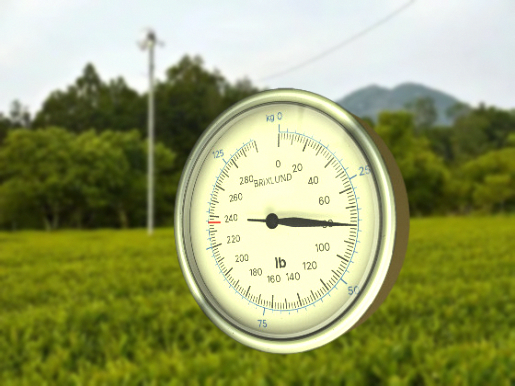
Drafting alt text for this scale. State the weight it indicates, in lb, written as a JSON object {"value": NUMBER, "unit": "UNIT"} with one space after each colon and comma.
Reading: {"value": 80, "unit": "lb"}
